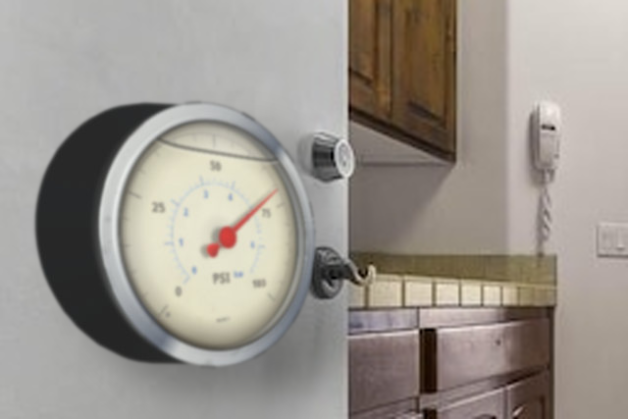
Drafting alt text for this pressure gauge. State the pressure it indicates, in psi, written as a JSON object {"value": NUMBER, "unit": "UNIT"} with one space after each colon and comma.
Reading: {"value": 70, "unit": "psi"}
